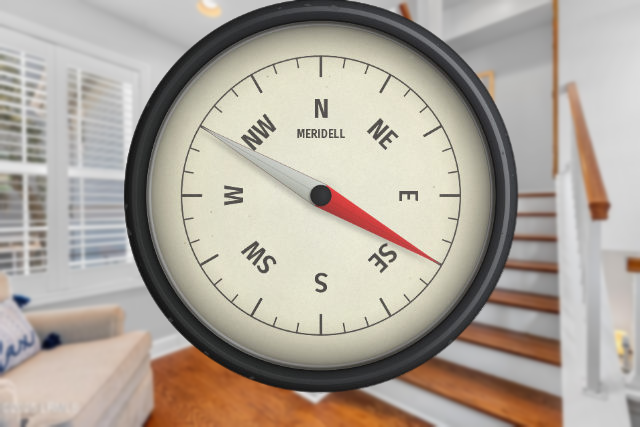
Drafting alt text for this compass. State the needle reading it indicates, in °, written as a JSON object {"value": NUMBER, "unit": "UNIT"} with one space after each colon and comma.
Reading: {"value": 120, "unit": "°"}
